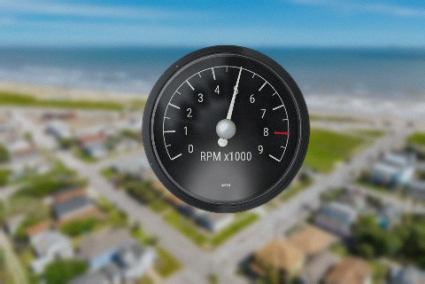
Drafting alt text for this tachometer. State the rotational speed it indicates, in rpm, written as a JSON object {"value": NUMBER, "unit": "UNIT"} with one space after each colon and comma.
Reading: {"value": 5000, "unit": "rpm"}
